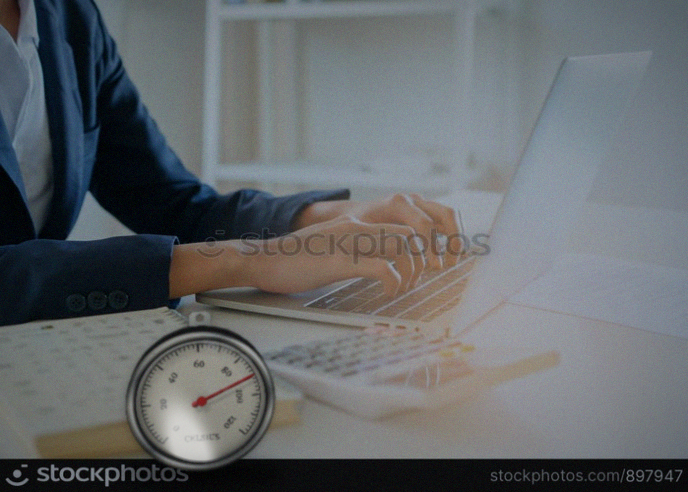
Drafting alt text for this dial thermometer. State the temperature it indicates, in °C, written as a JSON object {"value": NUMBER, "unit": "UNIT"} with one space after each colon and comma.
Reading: {"value": 90, "unit": "°C"}
